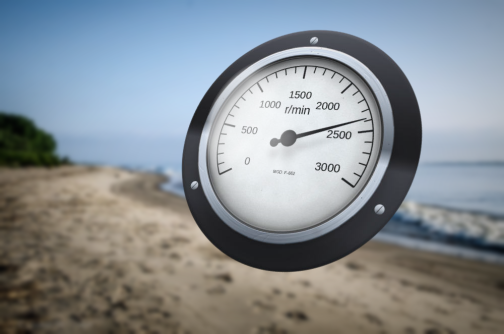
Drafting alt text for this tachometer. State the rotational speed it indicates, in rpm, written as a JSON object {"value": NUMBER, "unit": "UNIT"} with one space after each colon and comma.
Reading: {"value": 2400, "unit": "rpm"}
